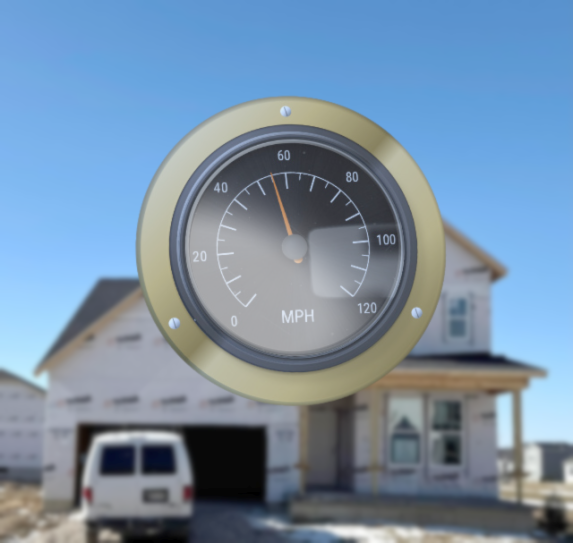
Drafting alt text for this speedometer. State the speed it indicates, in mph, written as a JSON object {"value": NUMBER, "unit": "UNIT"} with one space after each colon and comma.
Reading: {"value": 55, "unit": "mph"}
